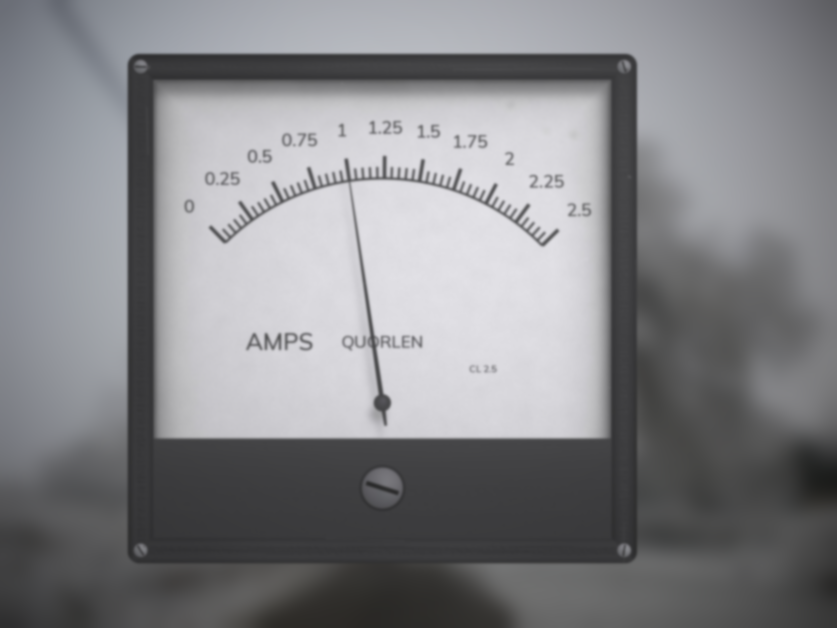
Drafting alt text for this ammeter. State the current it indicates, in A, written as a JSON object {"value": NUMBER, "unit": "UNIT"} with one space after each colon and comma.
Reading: {"value": 1, "unit": "A"}
